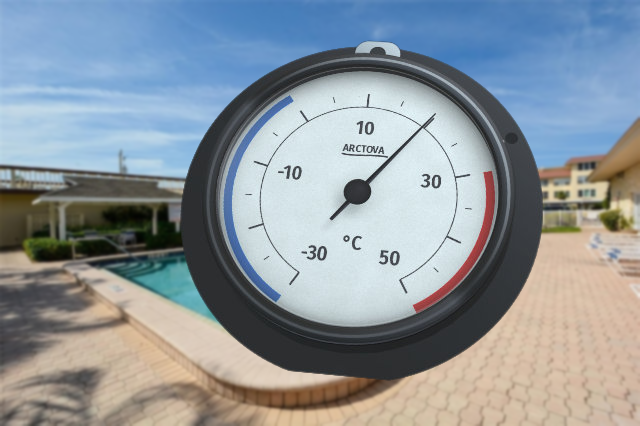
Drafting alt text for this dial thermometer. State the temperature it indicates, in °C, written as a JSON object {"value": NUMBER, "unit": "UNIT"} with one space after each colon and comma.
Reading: {"value": 20, "unit": "°C"}
